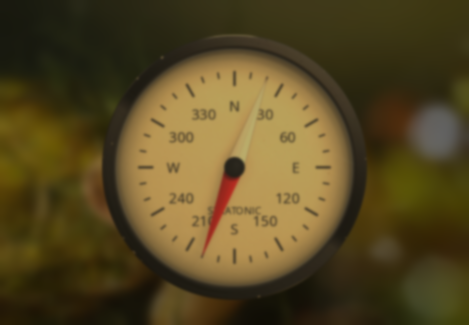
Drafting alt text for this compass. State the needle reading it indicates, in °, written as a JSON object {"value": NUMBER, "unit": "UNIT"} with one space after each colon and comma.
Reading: {"value": 200, "unit": "°"}
